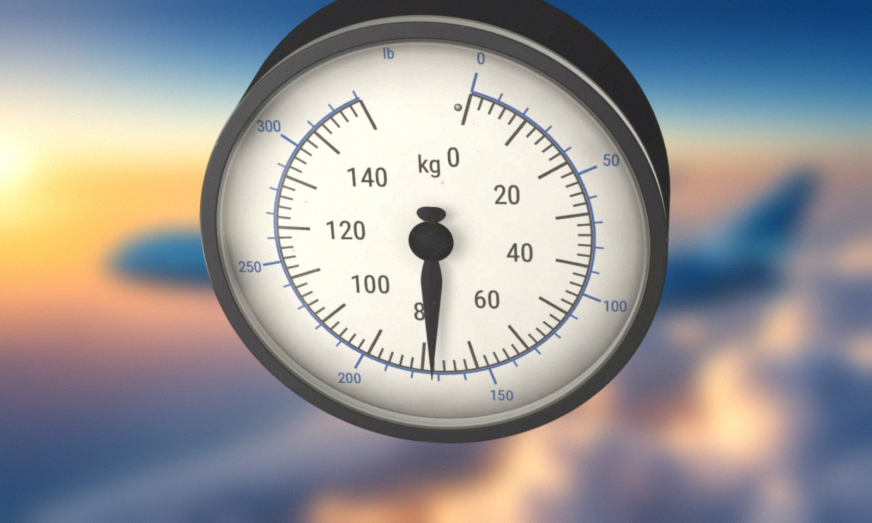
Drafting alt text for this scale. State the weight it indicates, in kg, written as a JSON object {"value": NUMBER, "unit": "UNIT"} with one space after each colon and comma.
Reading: {"value": 78, "unit": "kg"}
